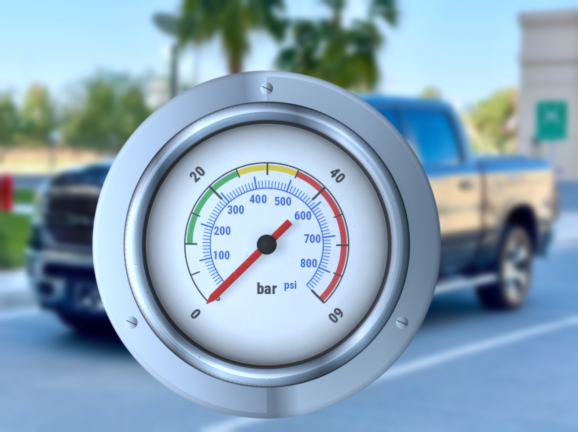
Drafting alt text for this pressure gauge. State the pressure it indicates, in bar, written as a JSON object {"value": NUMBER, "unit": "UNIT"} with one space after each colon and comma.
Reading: {"value": 0, "unit": "bar"}
